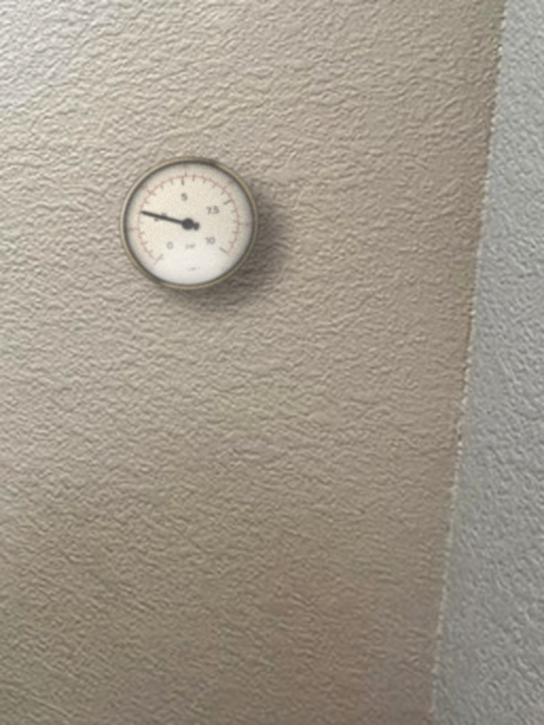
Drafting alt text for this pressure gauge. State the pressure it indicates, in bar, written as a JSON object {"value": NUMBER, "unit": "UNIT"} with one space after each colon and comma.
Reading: {"value": 2.5, "unit": "bar"}
